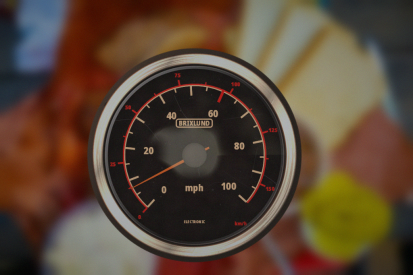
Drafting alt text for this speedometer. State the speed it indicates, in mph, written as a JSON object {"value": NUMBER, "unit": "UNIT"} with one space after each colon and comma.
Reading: {"value": 7.5, "unit": "mph"}
